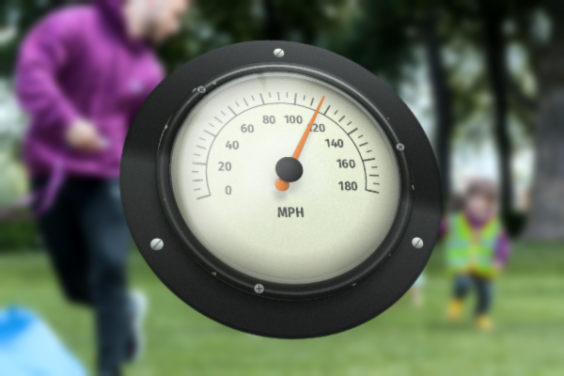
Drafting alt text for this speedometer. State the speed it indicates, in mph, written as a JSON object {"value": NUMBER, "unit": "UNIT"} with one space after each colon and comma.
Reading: {"value": 115, "unit": "mph"}
